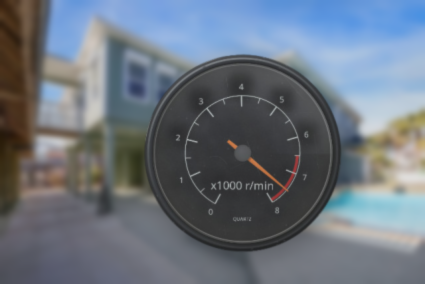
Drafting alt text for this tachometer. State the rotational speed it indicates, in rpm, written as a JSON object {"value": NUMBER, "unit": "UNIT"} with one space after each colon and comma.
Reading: {"value": 7500, "unit": "rpm"}
